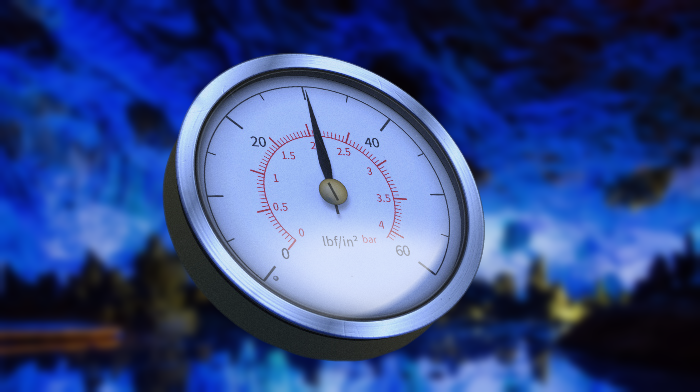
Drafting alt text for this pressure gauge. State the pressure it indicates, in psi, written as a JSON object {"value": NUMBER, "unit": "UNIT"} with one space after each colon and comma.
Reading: {"value": 30, "unit": "psi"}
